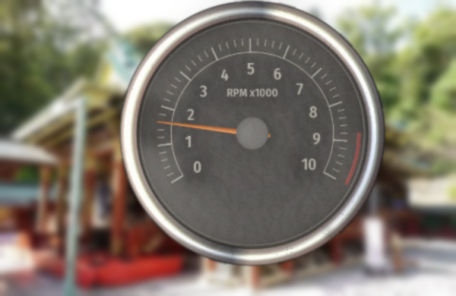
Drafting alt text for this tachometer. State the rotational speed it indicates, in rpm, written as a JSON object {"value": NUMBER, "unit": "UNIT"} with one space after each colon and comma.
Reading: {"value": 1600, "unit": "rpm"}
